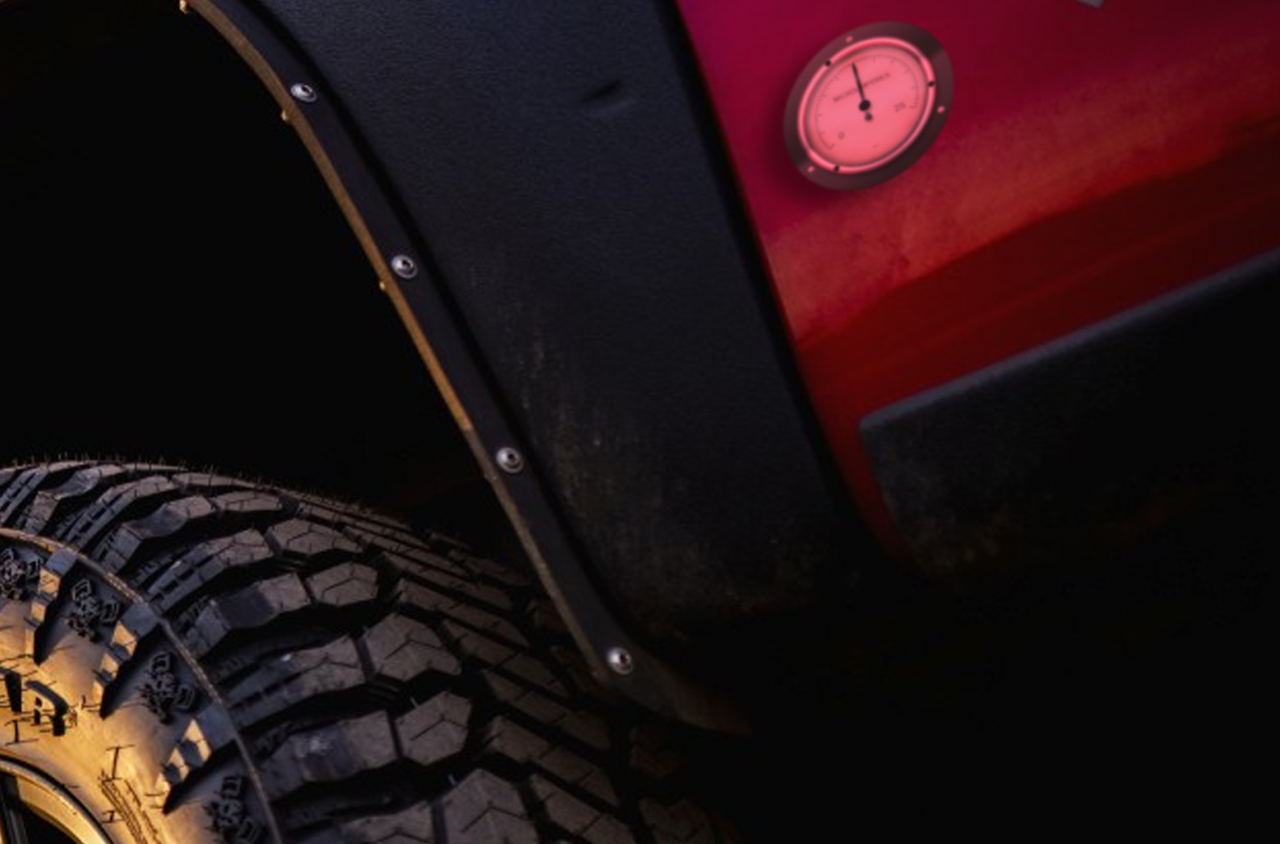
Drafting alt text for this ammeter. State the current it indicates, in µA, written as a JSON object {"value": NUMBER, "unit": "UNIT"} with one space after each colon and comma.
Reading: {"value": 12.5, "unit": "µA"}
